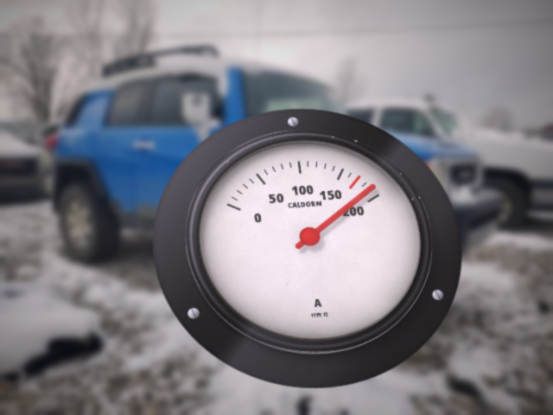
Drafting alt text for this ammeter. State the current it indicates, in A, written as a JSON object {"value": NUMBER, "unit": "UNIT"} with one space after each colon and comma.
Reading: {"value": 190, "unit": "A"}
